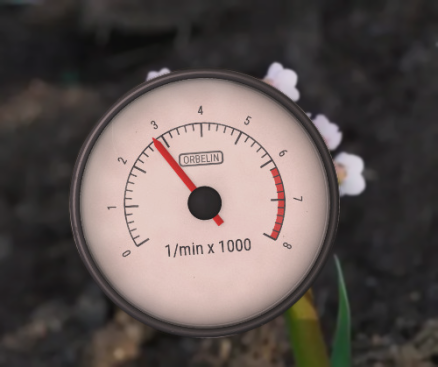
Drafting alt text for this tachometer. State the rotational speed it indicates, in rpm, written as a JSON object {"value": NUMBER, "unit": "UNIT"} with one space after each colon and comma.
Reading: {"value": 2800, "unit": "rpm"}
